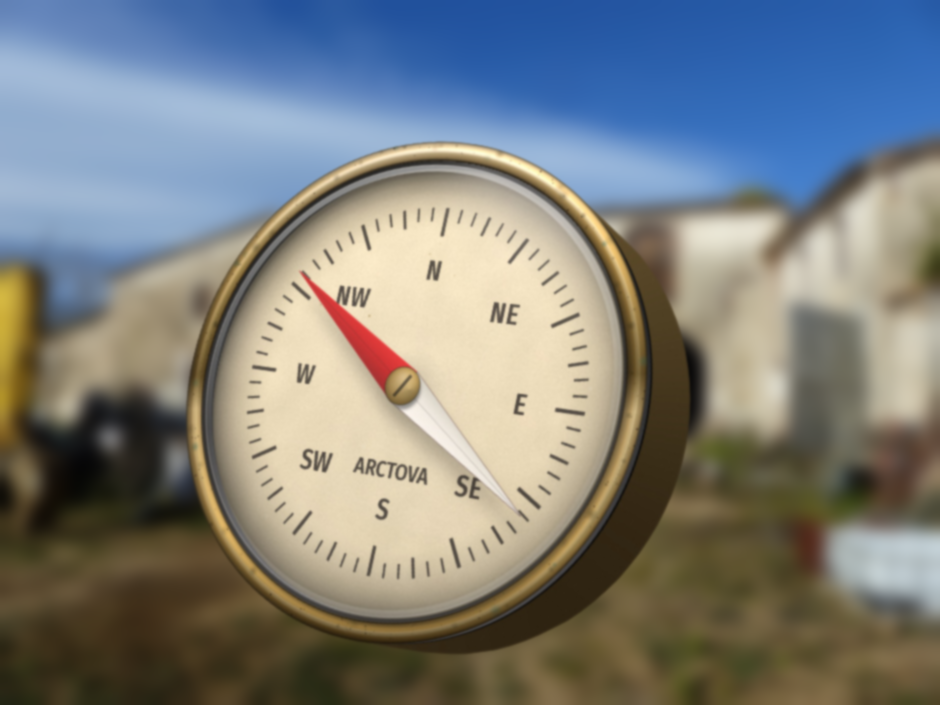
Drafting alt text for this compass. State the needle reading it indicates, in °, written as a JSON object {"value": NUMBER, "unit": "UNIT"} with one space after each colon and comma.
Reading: {"value": 305, "unit": "°"}
